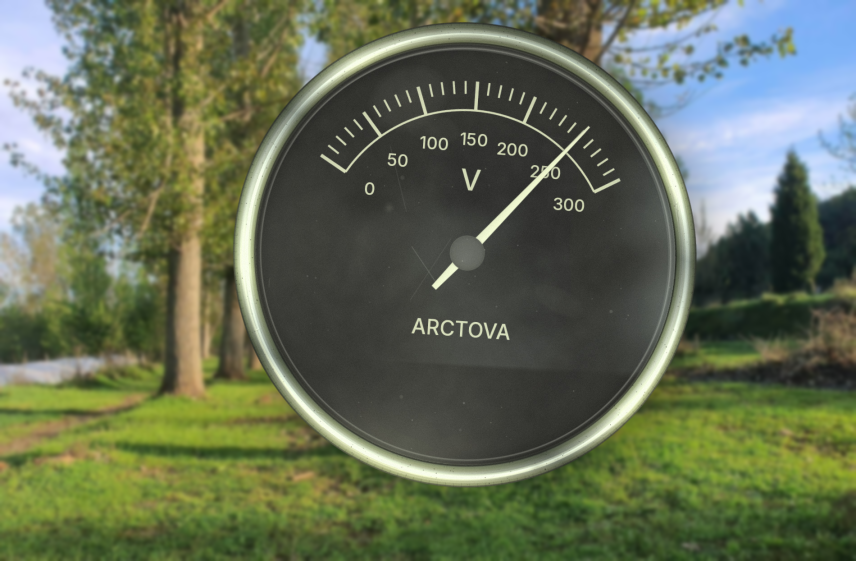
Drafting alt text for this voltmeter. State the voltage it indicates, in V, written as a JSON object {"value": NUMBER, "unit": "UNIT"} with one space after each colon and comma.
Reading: {"value": 250, "unit": "V"}
